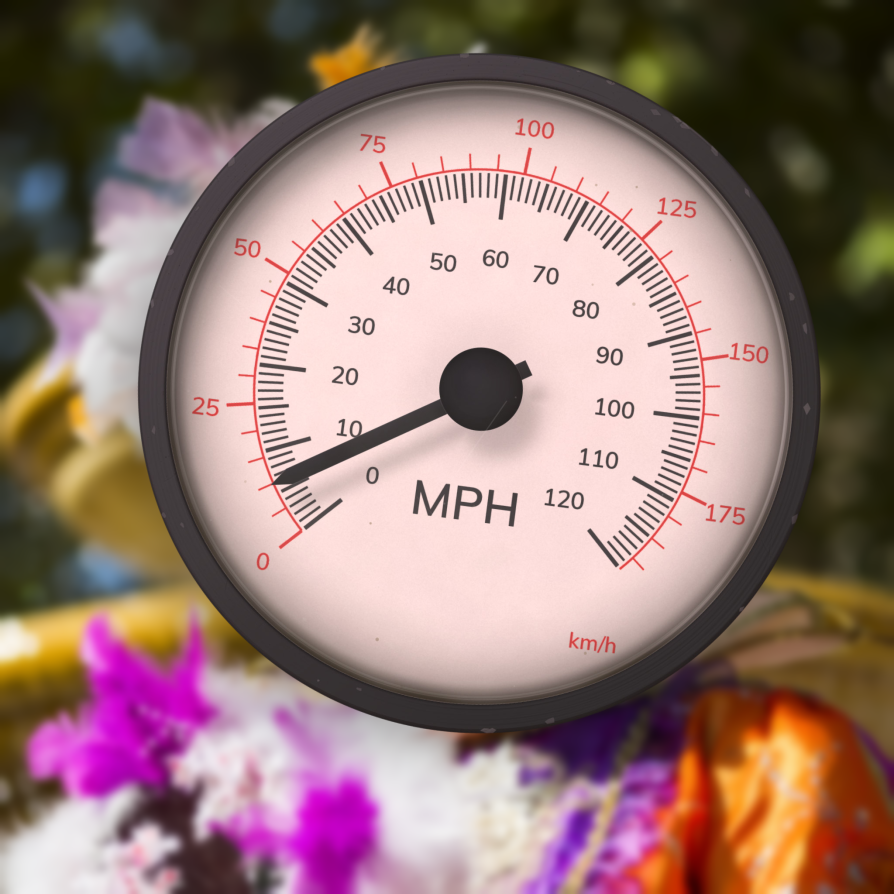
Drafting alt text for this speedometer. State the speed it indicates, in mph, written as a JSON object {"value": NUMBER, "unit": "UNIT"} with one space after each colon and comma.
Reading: {"value": 6, "unit": "mph"}
